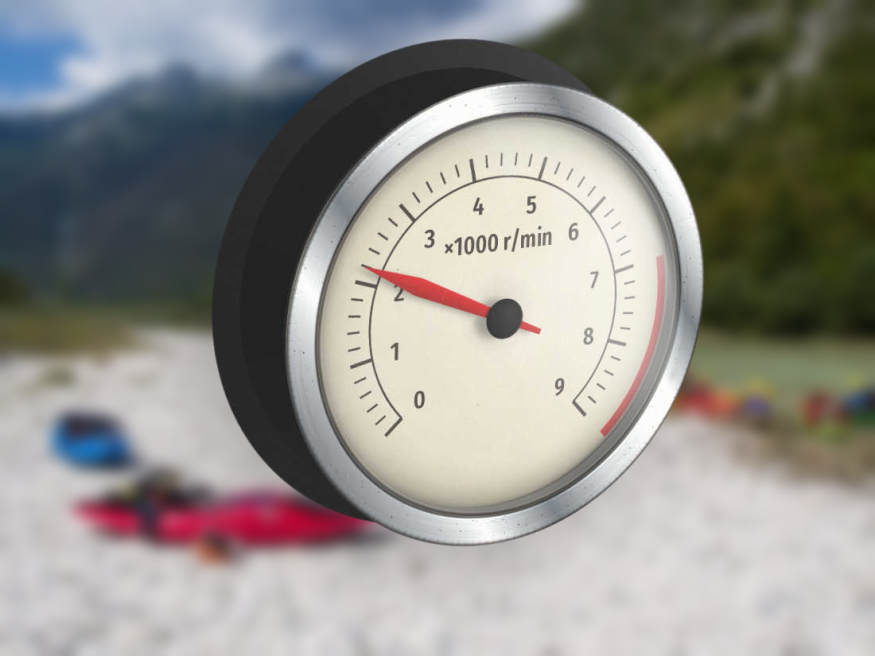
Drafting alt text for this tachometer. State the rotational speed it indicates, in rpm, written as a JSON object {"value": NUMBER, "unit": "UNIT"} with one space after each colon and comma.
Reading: {"value": 2200, "unit": "rpm"}
